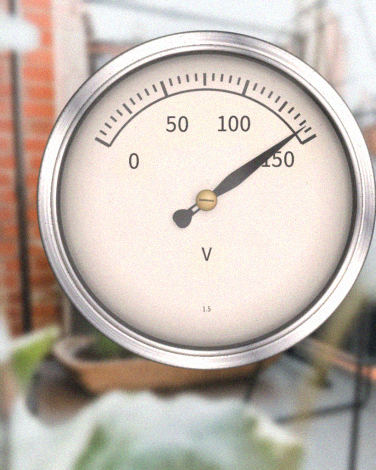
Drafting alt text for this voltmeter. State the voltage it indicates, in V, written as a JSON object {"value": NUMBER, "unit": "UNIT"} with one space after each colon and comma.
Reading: {"value": 142.5, "unit": "V"}
